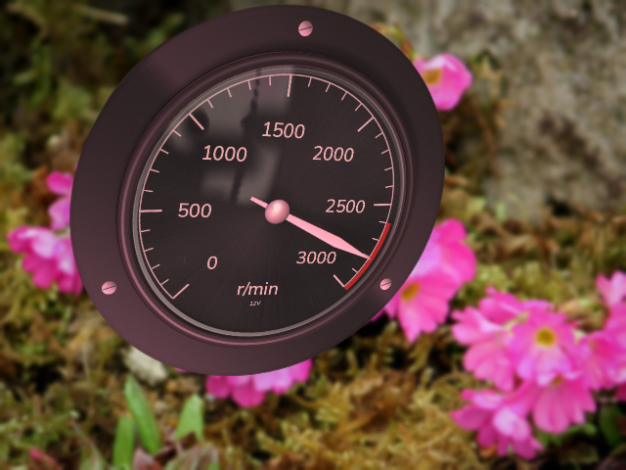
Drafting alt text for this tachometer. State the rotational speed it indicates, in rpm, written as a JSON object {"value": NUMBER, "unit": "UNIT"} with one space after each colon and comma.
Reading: {"value": 2800, "unit": "rpm"}
